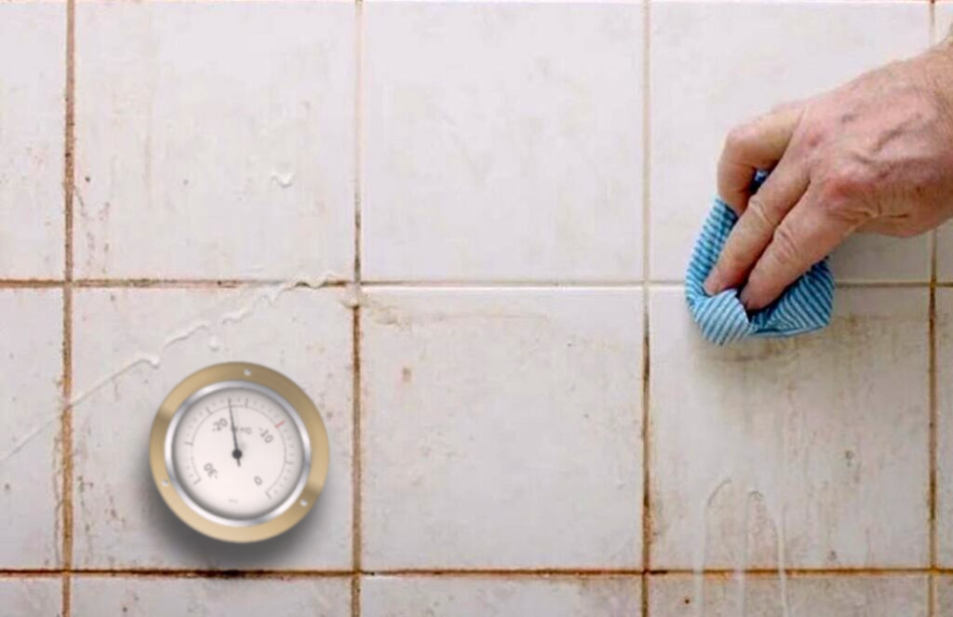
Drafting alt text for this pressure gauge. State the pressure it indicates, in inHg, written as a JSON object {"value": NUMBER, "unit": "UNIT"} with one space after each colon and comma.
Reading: {"value": -17, "unit": "inHg"}
